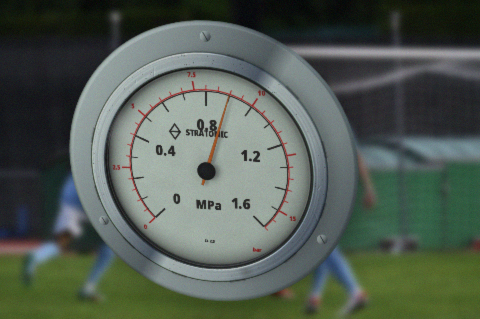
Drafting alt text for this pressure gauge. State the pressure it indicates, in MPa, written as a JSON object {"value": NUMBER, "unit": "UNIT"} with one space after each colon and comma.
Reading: {"value": 0.9, "unit": "MPa"}
